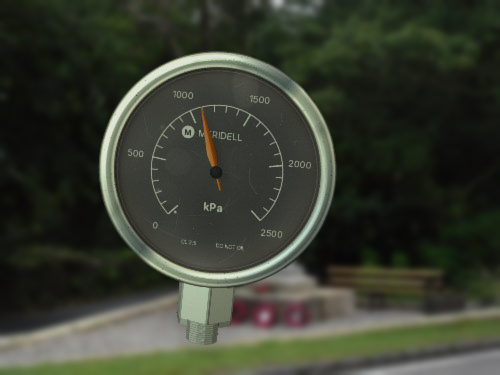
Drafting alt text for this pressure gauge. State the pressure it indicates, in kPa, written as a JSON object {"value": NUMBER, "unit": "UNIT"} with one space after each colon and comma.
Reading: {"value": 1100, "unit": "kPa"}
